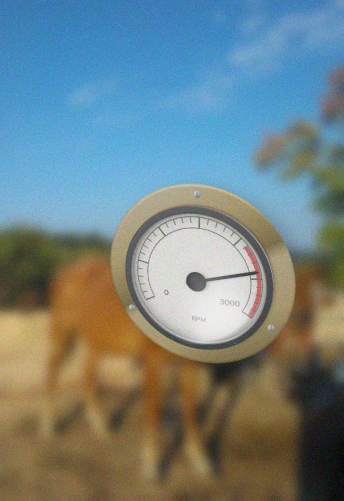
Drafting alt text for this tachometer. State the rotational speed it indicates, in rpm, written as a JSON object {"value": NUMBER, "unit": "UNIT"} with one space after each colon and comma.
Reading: {"value": 2400, "unit": "rpm"}
